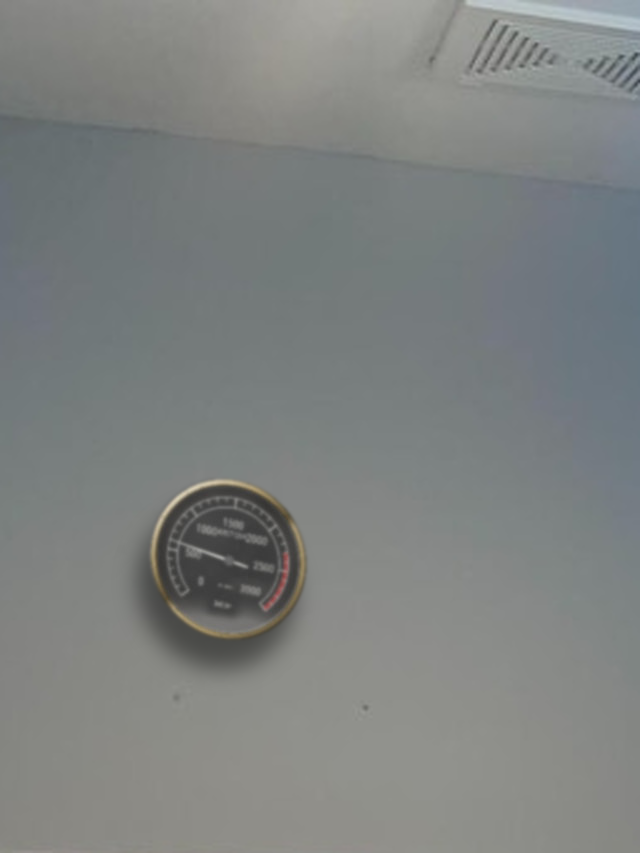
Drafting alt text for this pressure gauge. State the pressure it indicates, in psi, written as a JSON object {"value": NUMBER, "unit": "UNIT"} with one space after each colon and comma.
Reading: {"value": 600, "unit": "psi"}
